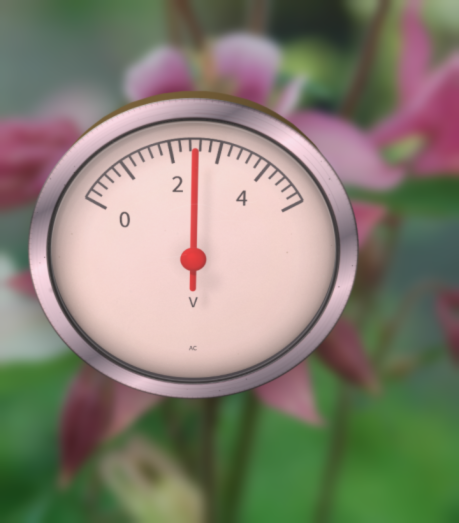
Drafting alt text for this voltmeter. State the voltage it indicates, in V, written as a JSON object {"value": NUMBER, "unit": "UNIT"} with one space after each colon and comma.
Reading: {"value": 2.5, "unit": "V"}
